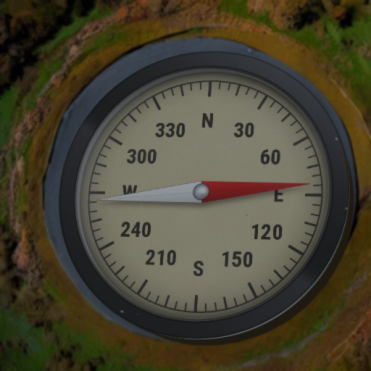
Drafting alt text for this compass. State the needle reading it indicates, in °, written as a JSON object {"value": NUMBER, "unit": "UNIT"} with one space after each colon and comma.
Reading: {"value": 85, "unit": "°"}
